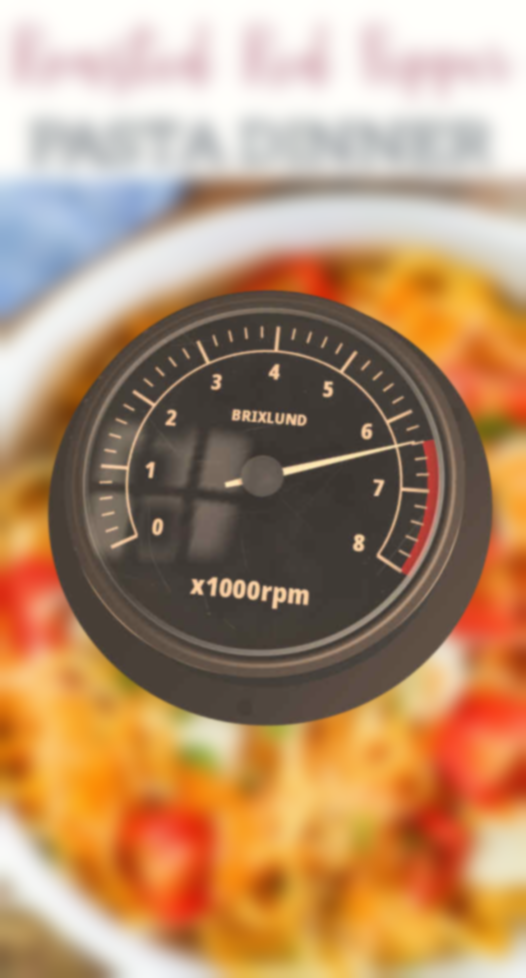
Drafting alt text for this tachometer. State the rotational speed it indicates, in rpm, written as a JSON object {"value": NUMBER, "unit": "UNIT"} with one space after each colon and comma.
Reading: {"value": 6400, "unit": "rpm"}
